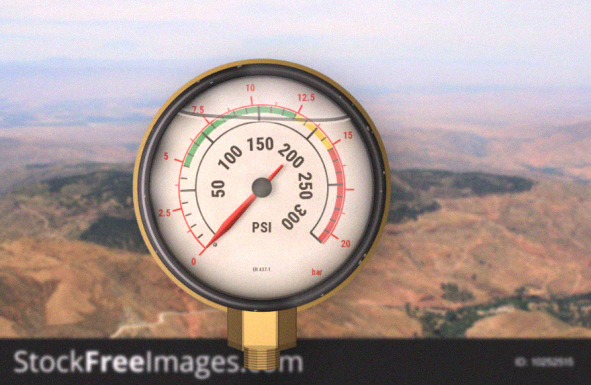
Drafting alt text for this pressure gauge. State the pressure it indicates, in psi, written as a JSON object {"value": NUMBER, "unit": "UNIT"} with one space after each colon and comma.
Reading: {"value": 0, "unit": "psi"}
